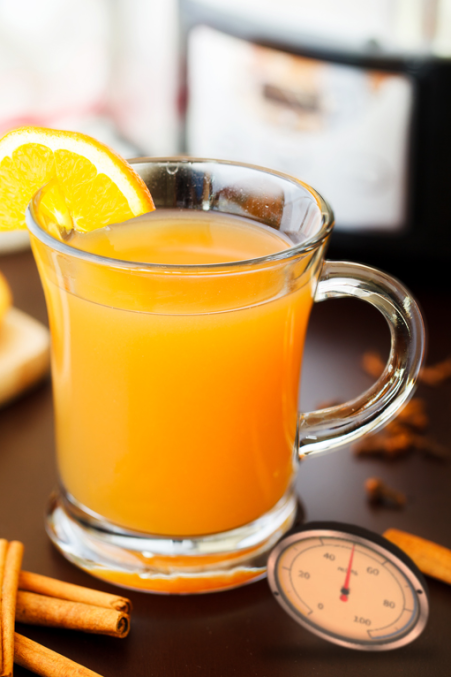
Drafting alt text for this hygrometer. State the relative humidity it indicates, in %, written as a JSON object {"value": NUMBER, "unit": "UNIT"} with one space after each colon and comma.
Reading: {"value": 50, "unit": "%"}
